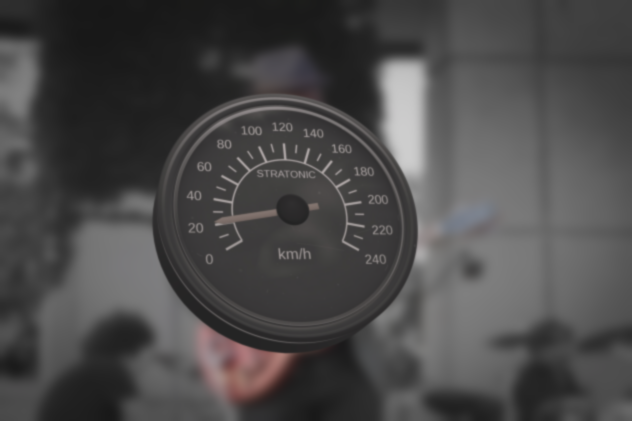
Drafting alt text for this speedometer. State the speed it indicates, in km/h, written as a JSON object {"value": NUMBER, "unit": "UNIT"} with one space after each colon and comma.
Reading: {"value": 20, "unit": "km/h"}
